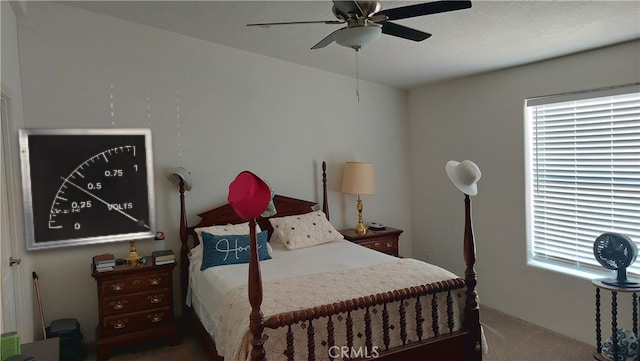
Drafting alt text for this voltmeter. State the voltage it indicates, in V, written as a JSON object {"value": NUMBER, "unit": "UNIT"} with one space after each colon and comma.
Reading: {"value": 0.4, "unit": "V"}
